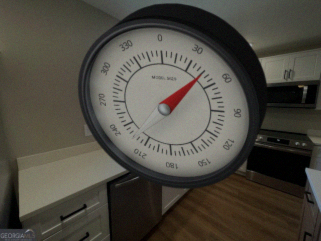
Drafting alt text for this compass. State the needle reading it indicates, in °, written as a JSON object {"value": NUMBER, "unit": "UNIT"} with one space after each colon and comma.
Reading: {"value": 45, "unit": "°"}
